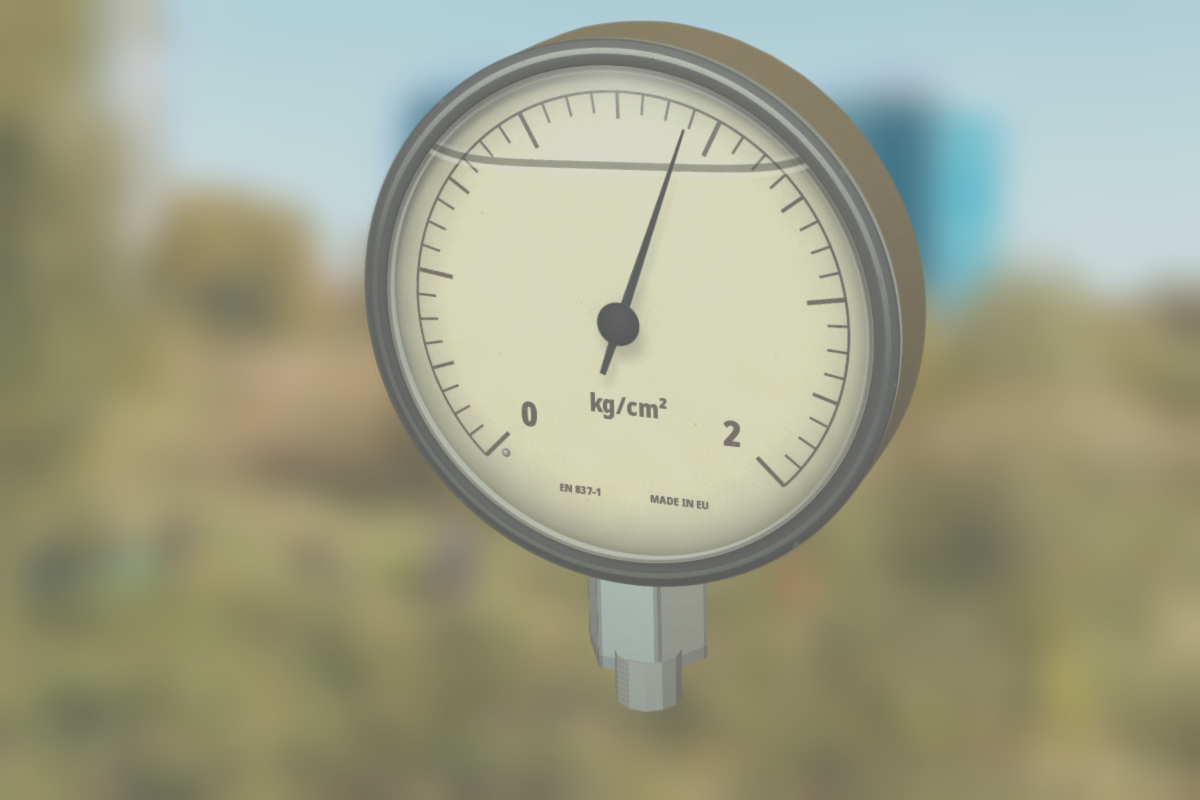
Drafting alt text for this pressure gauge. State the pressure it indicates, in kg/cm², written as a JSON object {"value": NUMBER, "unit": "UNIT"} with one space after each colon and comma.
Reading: {"value": 1.15, "unit": "kg/cm²"}
